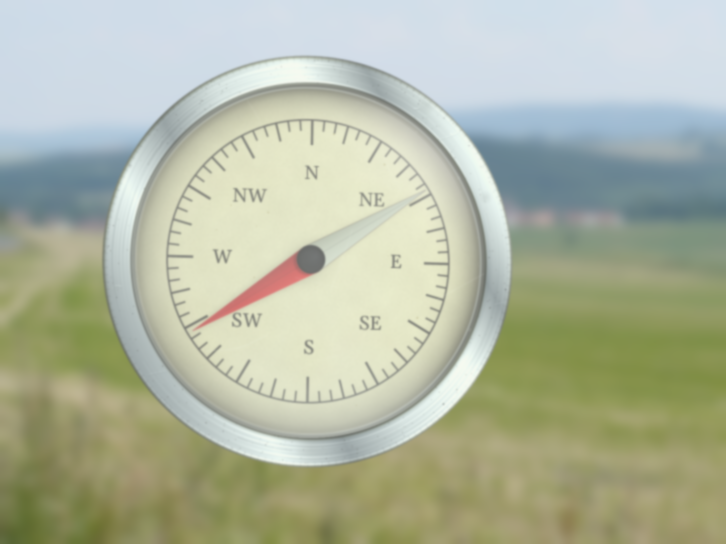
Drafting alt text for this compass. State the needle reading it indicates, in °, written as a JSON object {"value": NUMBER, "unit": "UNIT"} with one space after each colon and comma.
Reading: {"value": 237.5, "unit": "°"}
